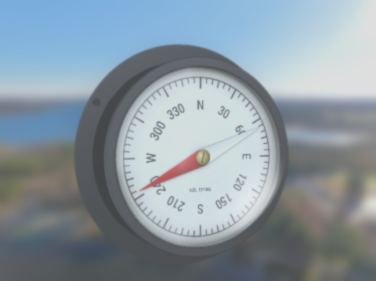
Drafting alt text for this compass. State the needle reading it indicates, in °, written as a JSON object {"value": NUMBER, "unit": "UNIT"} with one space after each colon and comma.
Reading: {"value": 245, "unit": "°"}
